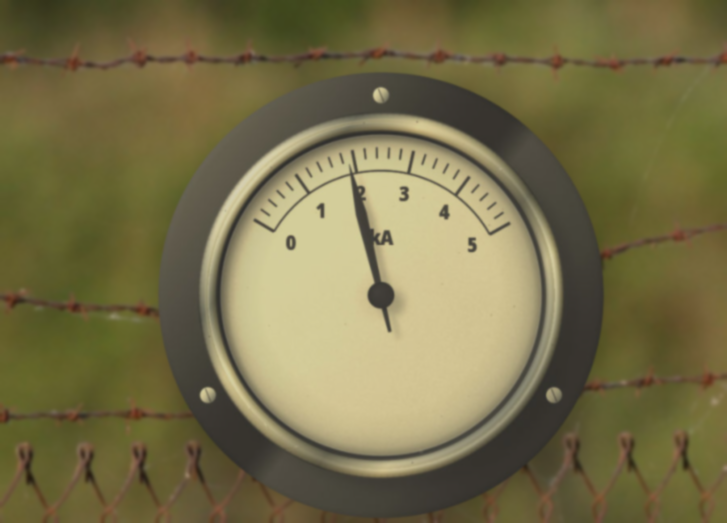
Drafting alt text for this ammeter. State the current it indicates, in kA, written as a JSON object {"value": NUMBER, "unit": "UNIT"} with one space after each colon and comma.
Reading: {"value": 1.9, "unit": "kA"}
